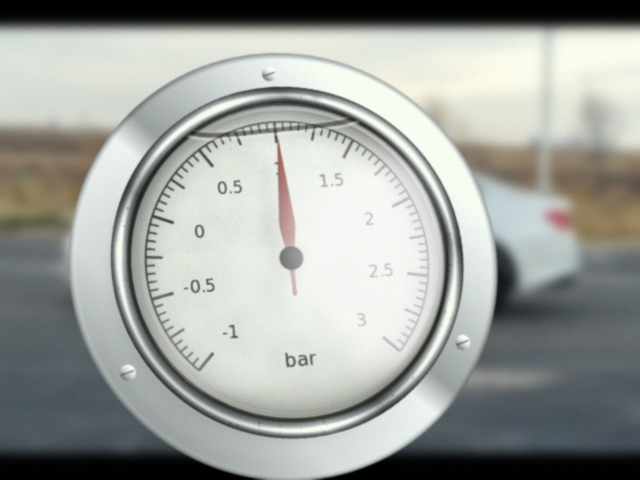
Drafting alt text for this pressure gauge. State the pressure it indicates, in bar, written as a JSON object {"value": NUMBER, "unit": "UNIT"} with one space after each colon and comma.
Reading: {"value": 1, "unit": "bar"}
